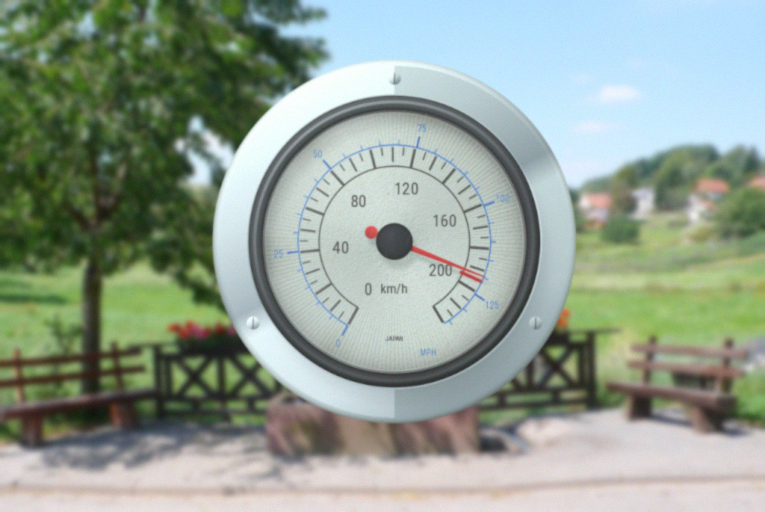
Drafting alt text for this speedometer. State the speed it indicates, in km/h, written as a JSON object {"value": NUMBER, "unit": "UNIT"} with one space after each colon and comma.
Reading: {"value": 192.5, "unit": "km/h"}
